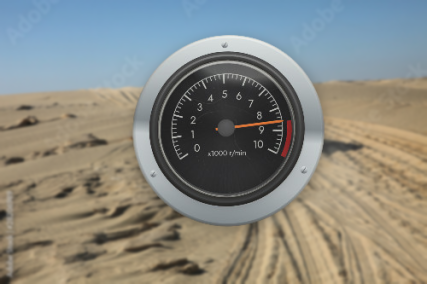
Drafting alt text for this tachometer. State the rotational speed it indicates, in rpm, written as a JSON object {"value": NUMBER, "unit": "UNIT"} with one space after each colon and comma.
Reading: {"value": 8600, "unit": "rpm"}
